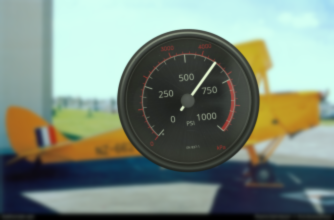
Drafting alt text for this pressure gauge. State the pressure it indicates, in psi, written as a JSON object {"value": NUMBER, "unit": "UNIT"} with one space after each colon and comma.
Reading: {"value": 650, "unit": "psi"}
